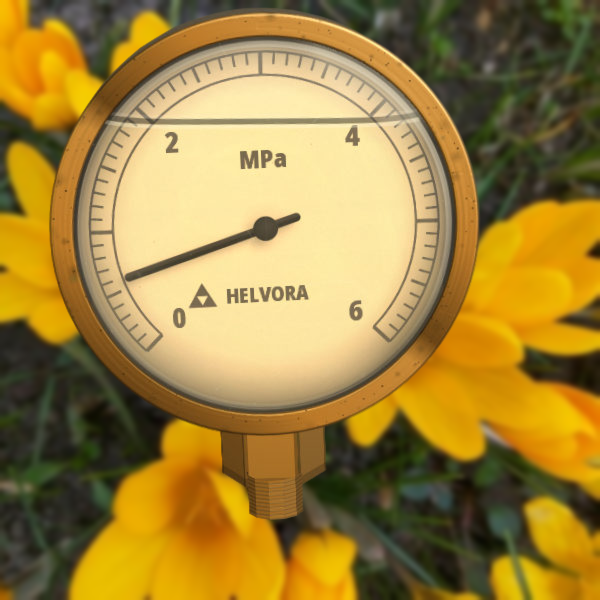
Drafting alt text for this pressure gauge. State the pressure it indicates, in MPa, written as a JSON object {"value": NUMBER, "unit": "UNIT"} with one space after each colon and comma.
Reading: {"value": 0.6, "unit": "MPa"}
